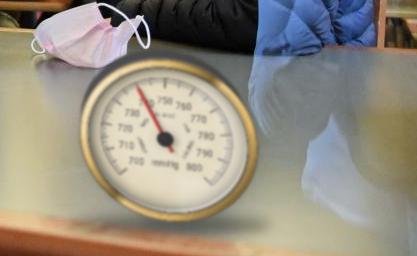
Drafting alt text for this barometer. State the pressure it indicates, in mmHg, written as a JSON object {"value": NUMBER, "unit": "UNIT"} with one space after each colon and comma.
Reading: {"value": 740, "unit": "mmHg"}
